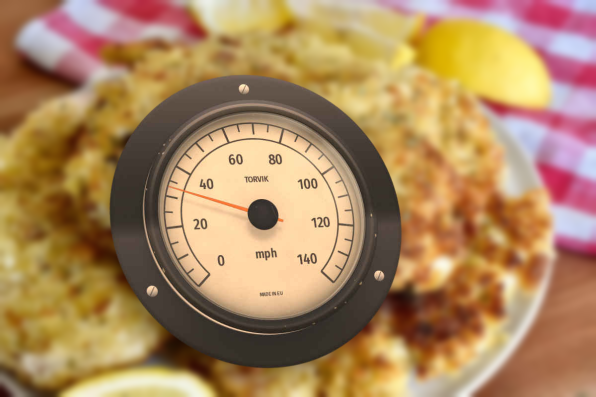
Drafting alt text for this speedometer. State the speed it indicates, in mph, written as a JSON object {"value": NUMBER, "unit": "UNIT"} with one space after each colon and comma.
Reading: {"value": 32.5, "unit": "mph"}
